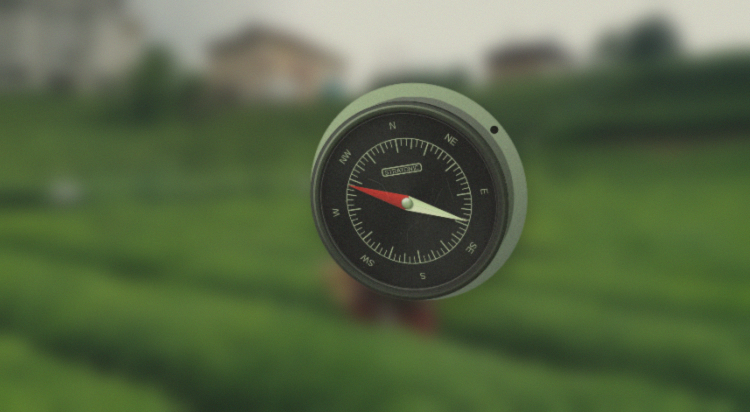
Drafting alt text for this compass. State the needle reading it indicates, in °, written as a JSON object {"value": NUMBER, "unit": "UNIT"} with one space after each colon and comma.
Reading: {"value": 295, "unit": "°"}
